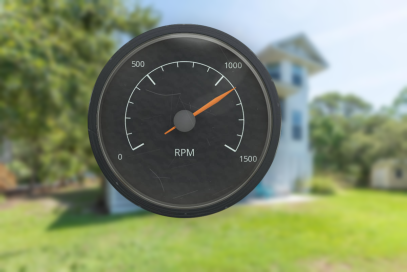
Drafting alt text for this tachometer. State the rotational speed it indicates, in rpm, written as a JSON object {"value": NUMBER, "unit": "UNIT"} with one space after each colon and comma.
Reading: {"value": 1100, "unit": "rpm"}
